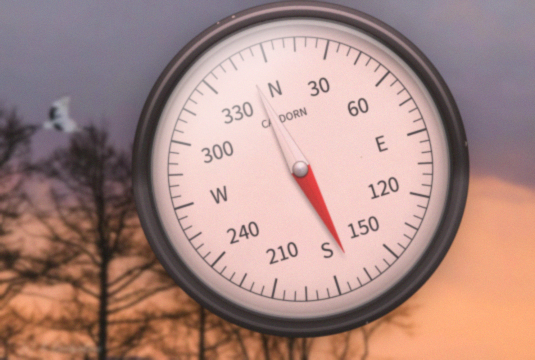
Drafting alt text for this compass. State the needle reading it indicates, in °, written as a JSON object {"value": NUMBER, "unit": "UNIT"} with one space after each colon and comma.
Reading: {"value": 170, "unit": "°"}
